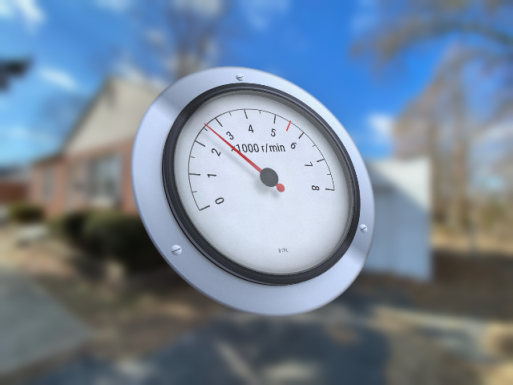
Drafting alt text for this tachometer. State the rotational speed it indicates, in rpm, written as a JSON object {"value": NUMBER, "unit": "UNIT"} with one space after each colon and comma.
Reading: {"value": 2500, "unit": "rpm"}
